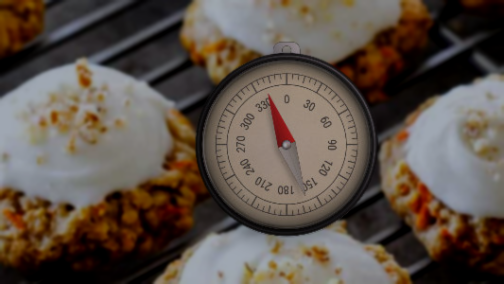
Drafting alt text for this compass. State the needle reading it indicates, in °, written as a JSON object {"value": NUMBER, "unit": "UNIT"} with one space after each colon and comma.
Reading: {"value": 340, "unit": "°"}
